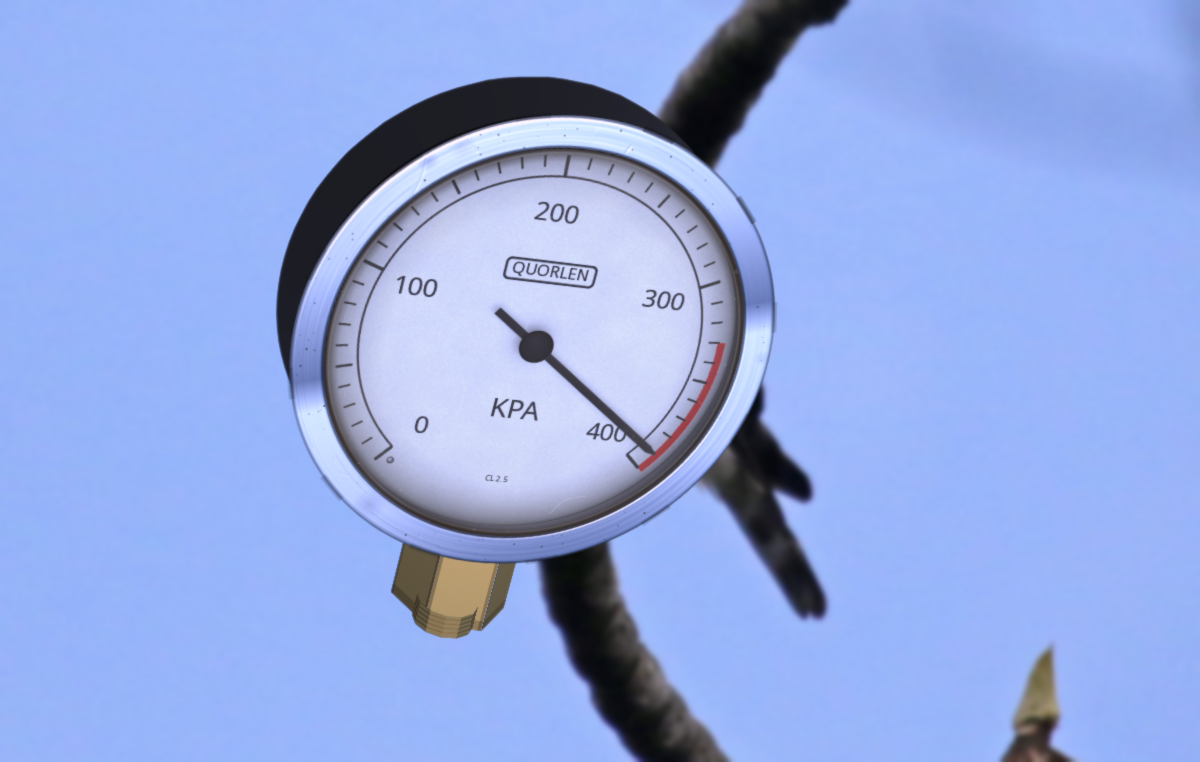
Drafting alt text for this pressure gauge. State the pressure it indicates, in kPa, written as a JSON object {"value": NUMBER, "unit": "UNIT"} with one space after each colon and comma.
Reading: {"value": 390, "unit": "kPa"}
